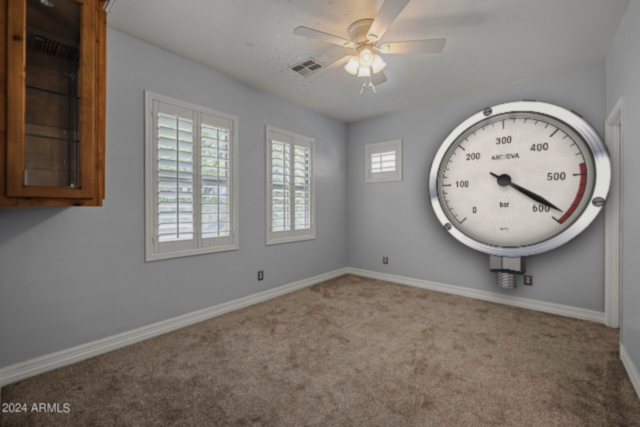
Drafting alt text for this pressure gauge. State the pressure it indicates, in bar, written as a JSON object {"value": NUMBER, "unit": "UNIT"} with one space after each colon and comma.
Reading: {"value": 580, "unit": "bar"}
